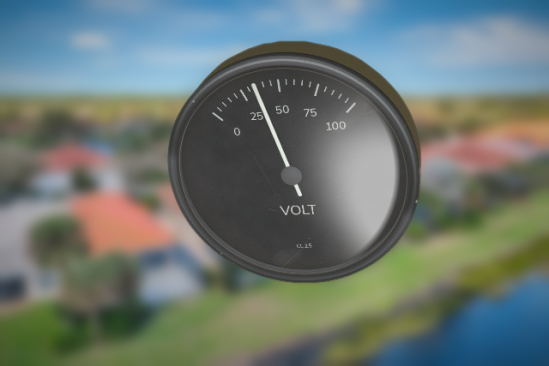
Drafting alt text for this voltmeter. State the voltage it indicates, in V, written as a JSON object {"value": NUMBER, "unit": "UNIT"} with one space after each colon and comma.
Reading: {"value": 35, "unit": "V"}
